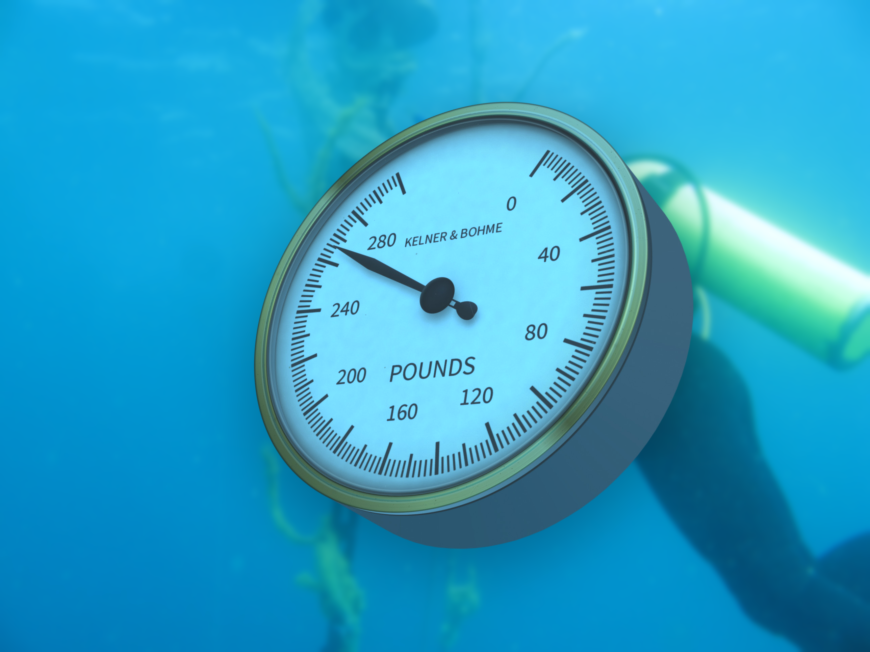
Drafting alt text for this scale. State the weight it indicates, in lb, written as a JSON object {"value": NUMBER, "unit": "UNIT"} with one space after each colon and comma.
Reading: {"value": 266, "unit": "lb"}
